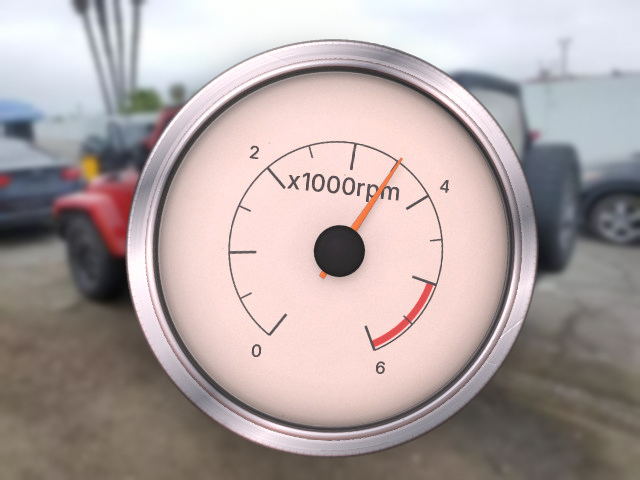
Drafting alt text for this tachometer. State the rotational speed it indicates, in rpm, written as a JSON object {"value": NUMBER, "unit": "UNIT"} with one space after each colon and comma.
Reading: {"value": 3500, "unit": "rpm"}
